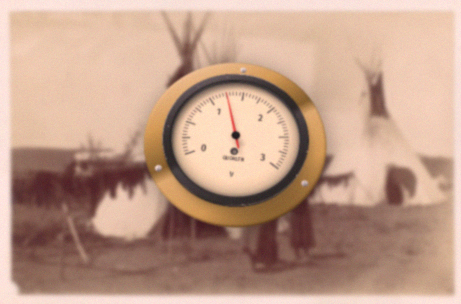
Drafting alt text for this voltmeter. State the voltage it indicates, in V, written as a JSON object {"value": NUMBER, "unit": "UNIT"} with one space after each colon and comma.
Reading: {"value": 1.25, "unit": "V"}
